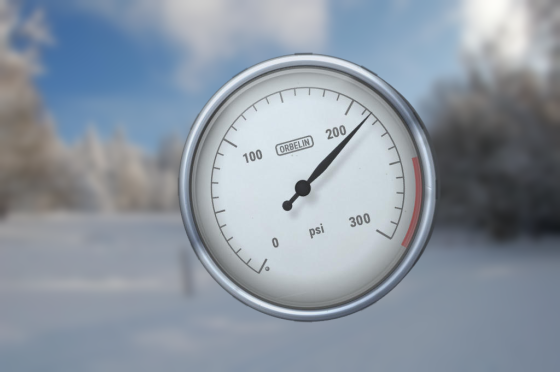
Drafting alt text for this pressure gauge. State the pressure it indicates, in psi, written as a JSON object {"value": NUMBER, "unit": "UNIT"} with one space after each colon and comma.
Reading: {"value": 215, "unit": "psi"}
